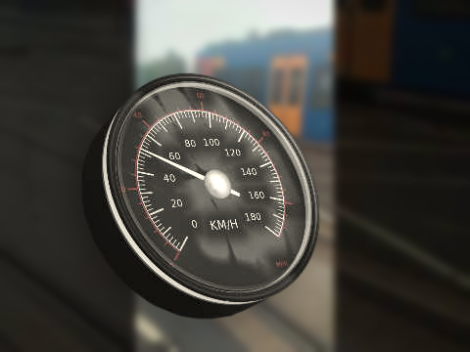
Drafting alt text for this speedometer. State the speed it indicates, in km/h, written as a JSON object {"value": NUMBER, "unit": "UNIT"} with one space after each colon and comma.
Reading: {"value": 50, "unit": "km/h"}
